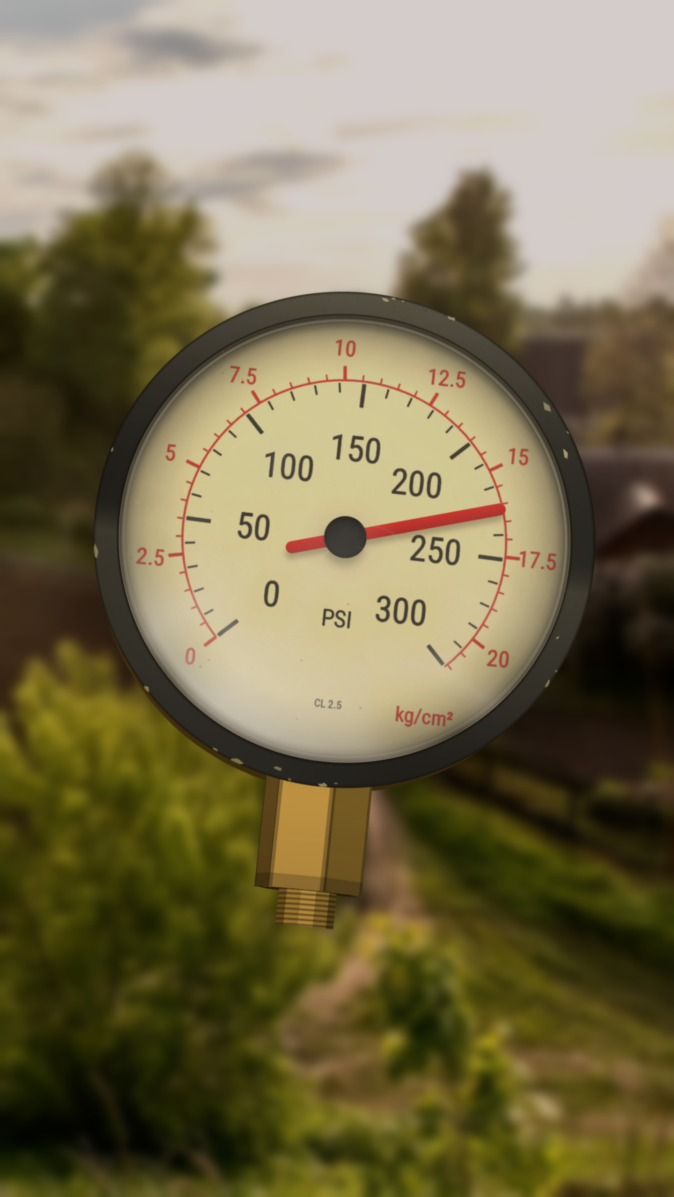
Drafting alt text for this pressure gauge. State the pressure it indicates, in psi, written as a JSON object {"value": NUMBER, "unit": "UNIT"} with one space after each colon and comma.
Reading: {"value": 230, "unit": "psi"}
